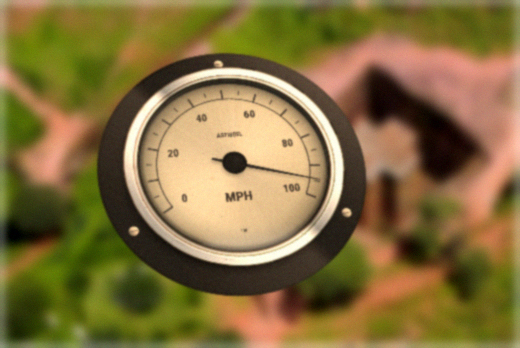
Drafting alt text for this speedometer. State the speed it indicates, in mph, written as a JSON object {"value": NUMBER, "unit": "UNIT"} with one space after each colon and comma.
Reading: {"value": 95, "unit": "mph"}
